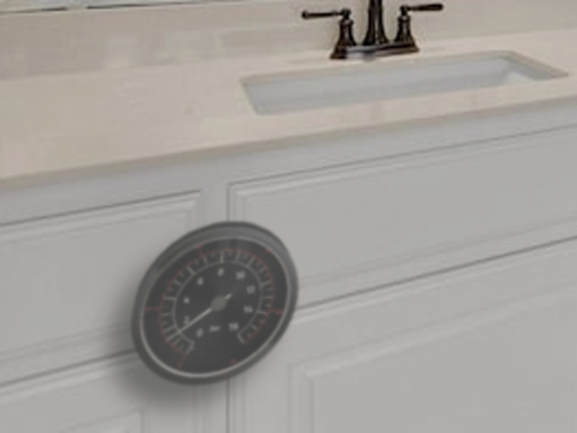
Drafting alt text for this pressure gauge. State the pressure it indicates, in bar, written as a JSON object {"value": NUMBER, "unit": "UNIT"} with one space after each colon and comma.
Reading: {"value": 1.5, "unit": "bar"}
